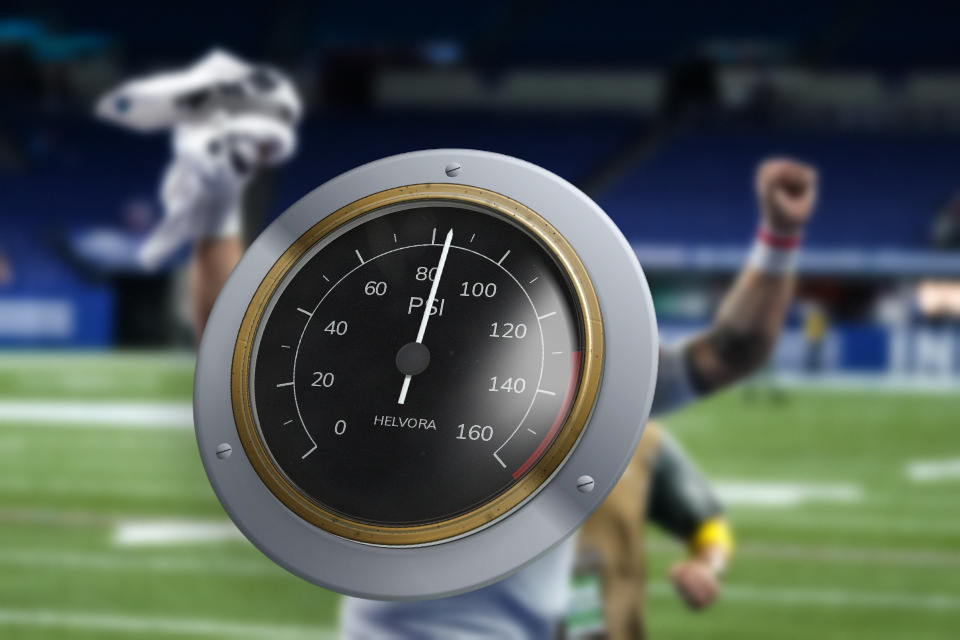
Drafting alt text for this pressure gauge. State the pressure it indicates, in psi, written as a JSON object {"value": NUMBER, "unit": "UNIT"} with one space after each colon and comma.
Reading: {"value": 85, "unit": "psi"}
